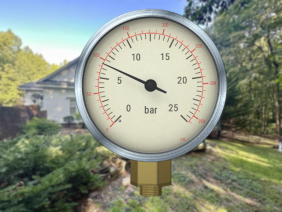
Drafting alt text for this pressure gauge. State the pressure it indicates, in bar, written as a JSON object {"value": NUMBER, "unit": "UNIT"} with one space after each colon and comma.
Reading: {"value": 6.5, "unit": "bar"}
